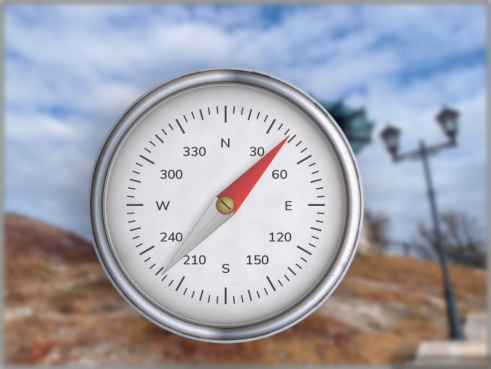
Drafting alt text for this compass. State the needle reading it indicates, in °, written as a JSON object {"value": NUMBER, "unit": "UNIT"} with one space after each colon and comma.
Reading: {"value": 42.5, "unit": "°"}
